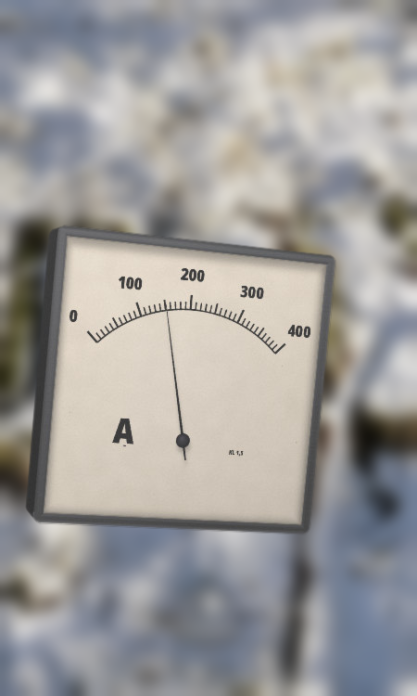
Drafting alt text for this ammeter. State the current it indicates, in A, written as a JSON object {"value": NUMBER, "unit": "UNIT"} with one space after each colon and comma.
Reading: {"value": 150, "unit": "A"}
